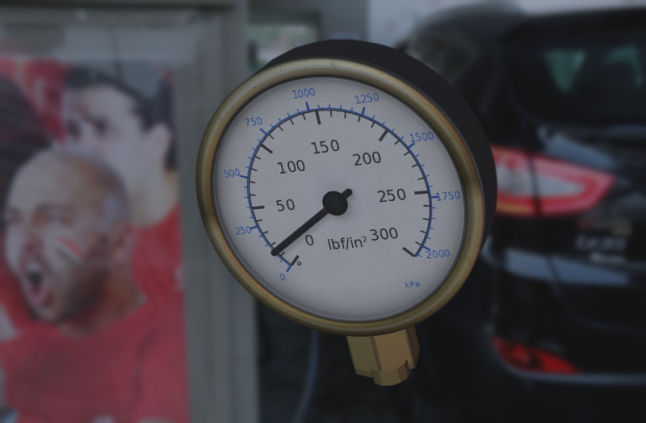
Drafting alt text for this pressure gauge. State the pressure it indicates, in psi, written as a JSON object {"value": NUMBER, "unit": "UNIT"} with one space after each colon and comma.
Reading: {"value": 15, "unit": "psi"}
